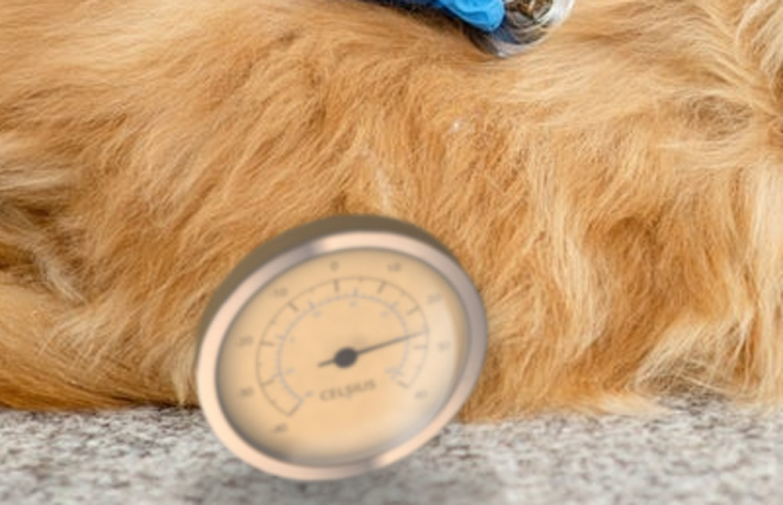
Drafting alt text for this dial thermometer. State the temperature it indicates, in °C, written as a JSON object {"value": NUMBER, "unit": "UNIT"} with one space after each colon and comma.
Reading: {"value": 25, "unit": "°C"}
